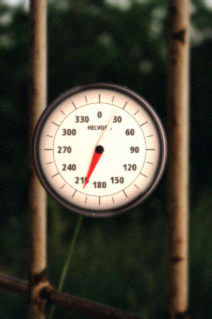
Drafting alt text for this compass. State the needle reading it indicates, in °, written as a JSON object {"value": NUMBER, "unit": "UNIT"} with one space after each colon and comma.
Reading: {"value": 202.5, "unit": "°"}
